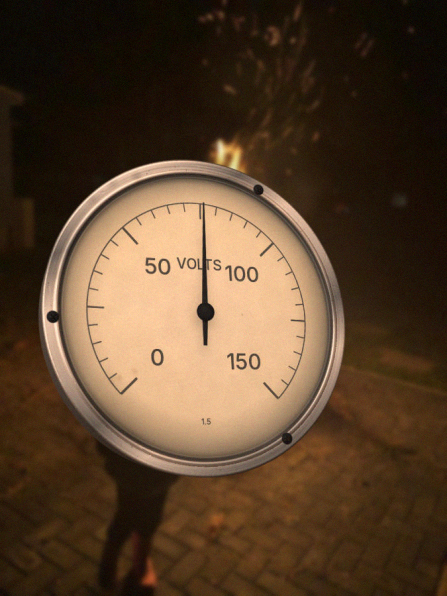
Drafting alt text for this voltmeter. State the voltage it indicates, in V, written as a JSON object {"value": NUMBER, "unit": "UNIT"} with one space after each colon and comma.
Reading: {"value": 75, "unit": "V"}
